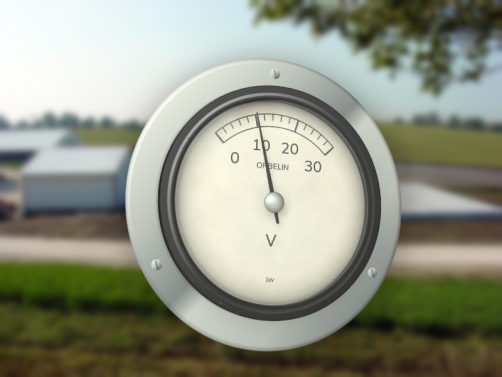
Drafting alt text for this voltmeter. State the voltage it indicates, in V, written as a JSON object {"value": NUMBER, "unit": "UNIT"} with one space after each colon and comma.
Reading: {"value": 10, "unit": "V"}
